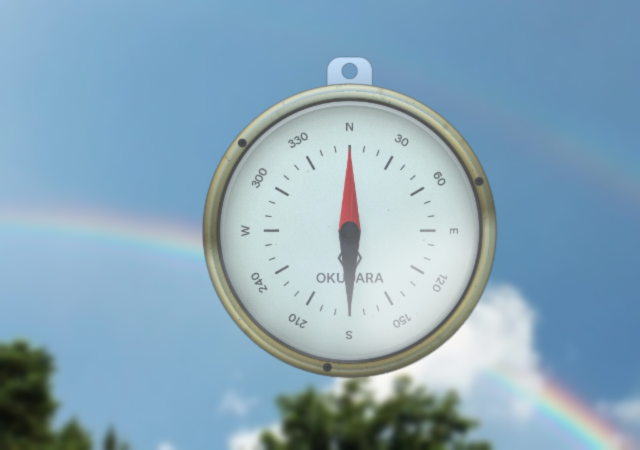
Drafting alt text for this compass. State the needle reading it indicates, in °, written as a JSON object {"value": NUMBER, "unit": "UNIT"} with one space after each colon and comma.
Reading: {"value": 0, "unit": "°"}
